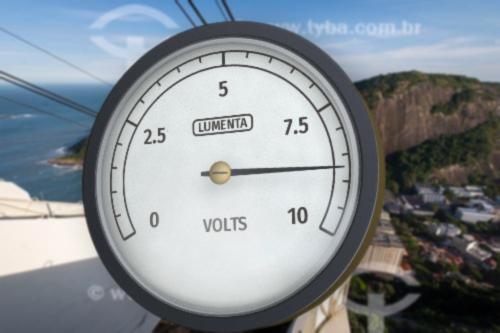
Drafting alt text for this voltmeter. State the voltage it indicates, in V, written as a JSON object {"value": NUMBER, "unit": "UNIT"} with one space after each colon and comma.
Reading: {"value": 8.75, "unit": "V"}
